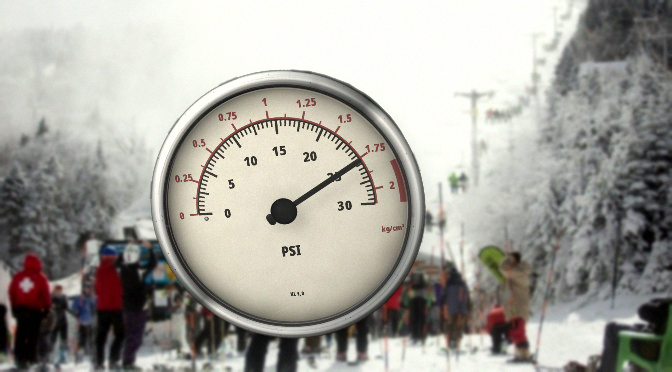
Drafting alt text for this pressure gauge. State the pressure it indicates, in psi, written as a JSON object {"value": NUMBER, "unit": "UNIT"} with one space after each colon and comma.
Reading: {"value": 25, "unit": "psi"}
